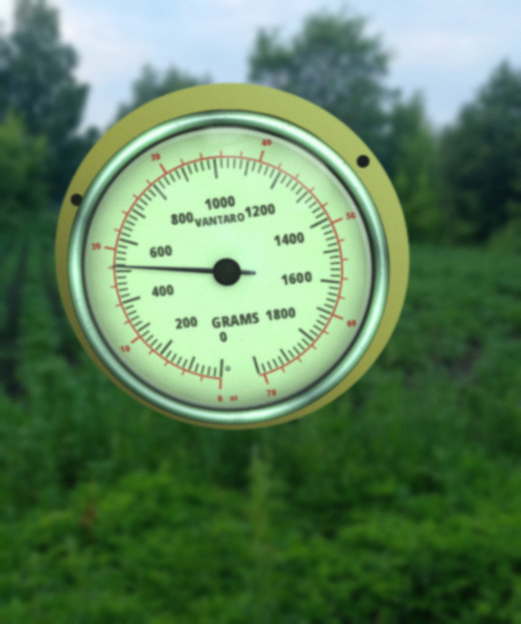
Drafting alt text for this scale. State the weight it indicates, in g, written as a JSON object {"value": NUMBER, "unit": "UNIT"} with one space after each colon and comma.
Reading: {"value": 520, "unit": "g"}
